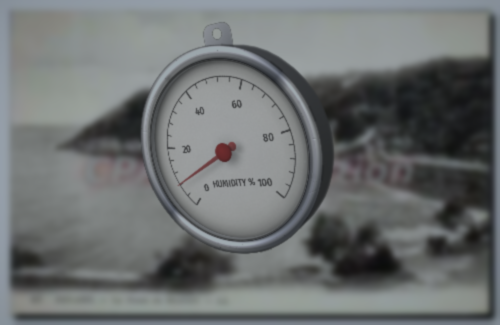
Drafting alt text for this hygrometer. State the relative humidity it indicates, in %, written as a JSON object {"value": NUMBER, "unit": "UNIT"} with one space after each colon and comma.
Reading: {"value": 8, "unit": "%"}
